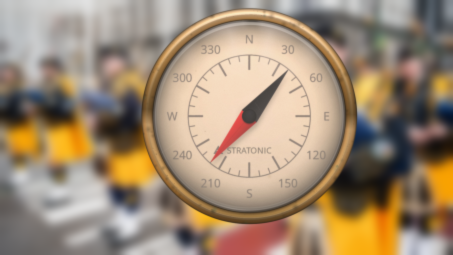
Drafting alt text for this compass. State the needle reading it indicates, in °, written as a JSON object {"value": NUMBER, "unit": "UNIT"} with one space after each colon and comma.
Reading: {"value": 220, "unit": "°"}
